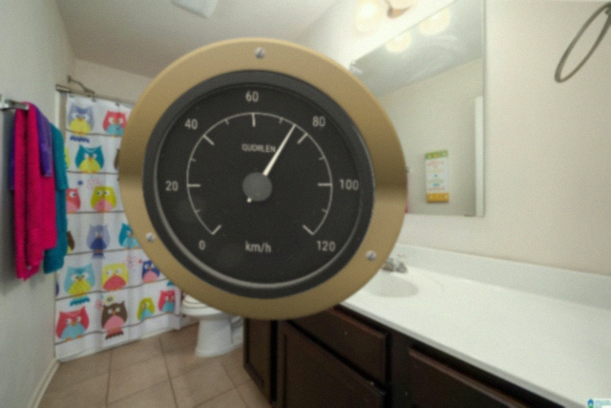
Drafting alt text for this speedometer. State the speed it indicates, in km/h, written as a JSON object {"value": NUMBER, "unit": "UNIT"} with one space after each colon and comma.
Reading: {"value": 75, "unit": "km/h"}
